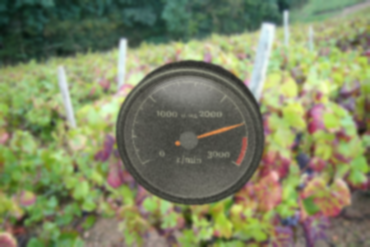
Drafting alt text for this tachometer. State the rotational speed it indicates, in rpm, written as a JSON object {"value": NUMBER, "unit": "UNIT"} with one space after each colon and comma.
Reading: {"value": 2400, "unit": "rpm"}
